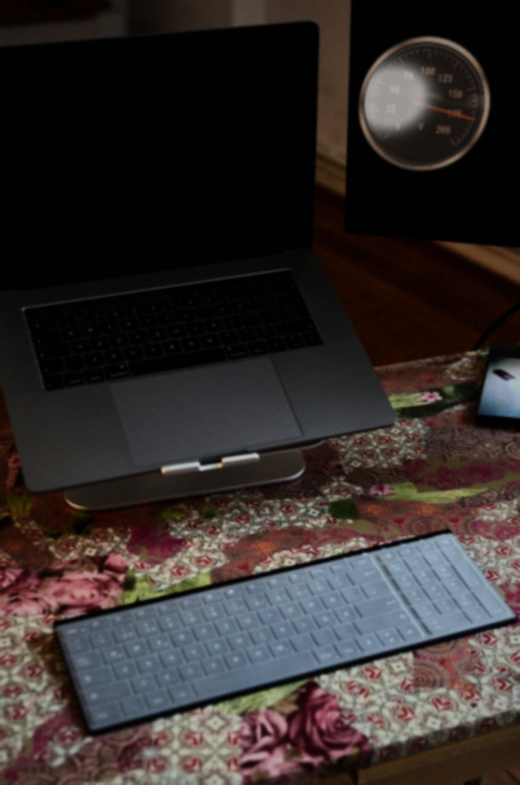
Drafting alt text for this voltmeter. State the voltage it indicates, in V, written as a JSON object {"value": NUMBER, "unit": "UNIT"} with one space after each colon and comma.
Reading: {"value": 175, "unit": "V"}
